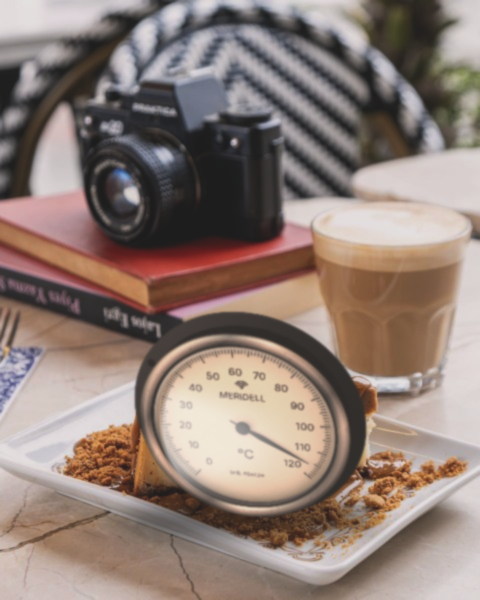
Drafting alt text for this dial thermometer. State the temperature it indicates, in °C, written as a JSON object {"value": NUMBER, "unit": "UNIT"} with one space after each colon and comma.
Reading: {"value": 115, "unit": "°C"}
